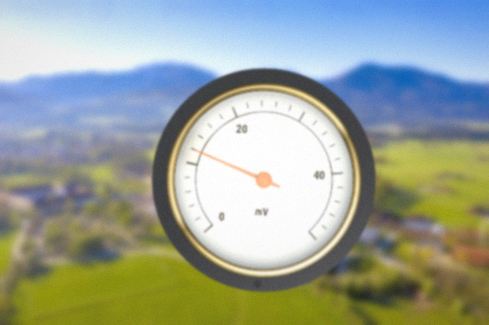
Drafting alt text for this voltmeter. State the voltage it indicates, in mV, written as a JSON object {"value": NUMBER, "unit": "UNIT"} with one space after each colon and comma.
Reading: {"value": 12, "unit": "mV"}
